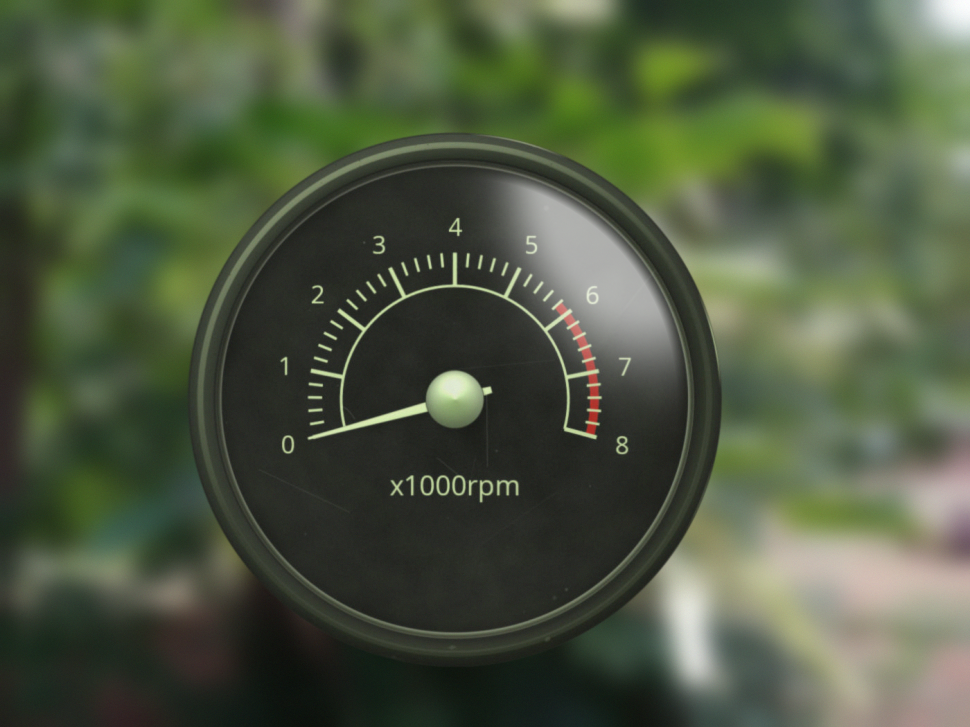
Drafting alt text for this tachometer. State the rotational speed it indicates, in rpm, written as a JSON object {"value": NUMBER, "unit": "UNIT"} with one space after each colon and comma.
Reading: {"value": 0, "unit": "rpm"}
